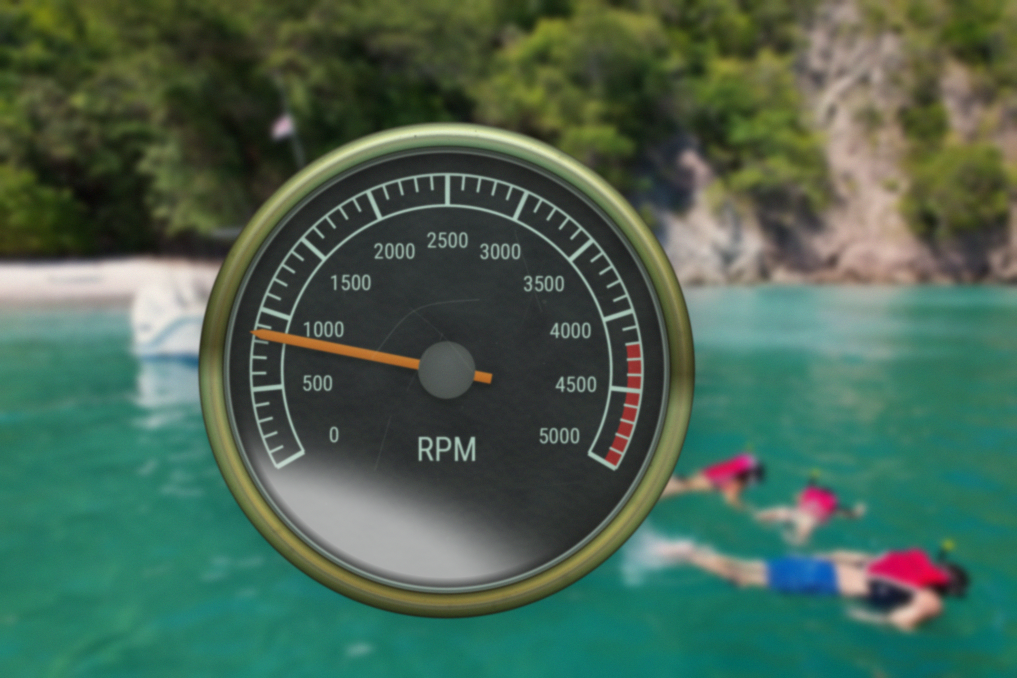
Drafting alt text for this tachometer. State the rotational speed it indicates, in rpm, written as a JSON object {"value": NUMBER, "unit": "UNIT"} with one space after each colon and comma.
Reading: {"value": 850, "unit": "rpm"}
